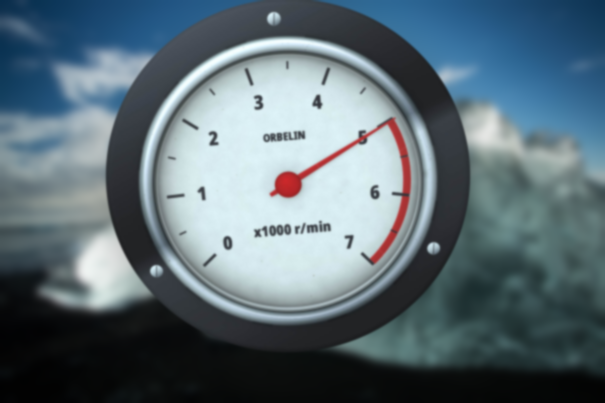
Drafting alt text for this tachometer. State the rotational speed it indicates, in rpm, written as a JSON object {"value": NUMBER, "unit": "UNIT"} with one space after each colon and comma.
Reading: {"value": 5000, "unit": "rpm"}
